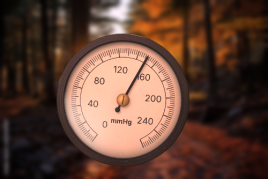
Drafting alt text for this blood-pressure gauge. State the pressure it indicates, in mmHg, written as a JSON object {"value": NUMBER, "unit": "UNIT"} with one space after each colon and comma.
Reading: {"value": 150, "unit": "mmHg"}
